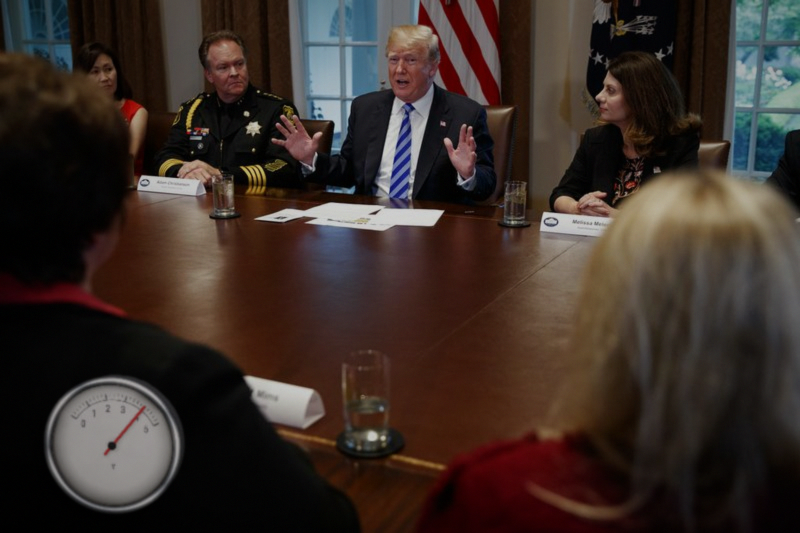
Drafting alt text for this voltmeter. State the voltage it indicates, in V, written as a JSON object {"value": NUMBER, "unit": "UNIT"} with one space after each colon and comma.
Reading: {"value": 4, "unit": "V"}
